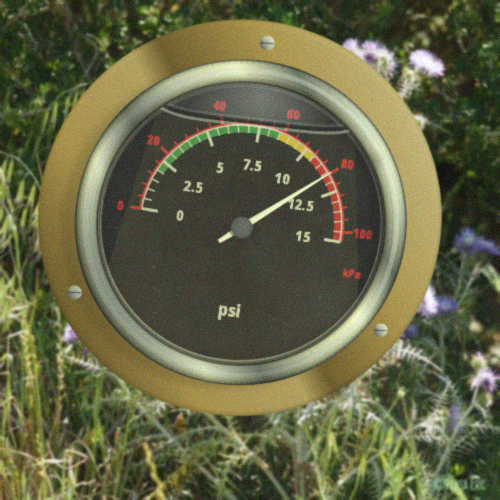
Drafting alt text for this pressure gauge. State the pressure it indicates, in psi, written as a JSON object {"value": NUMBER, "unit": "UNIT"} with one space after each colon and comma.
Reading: {"value": 11.5, "unit": "psi"}
